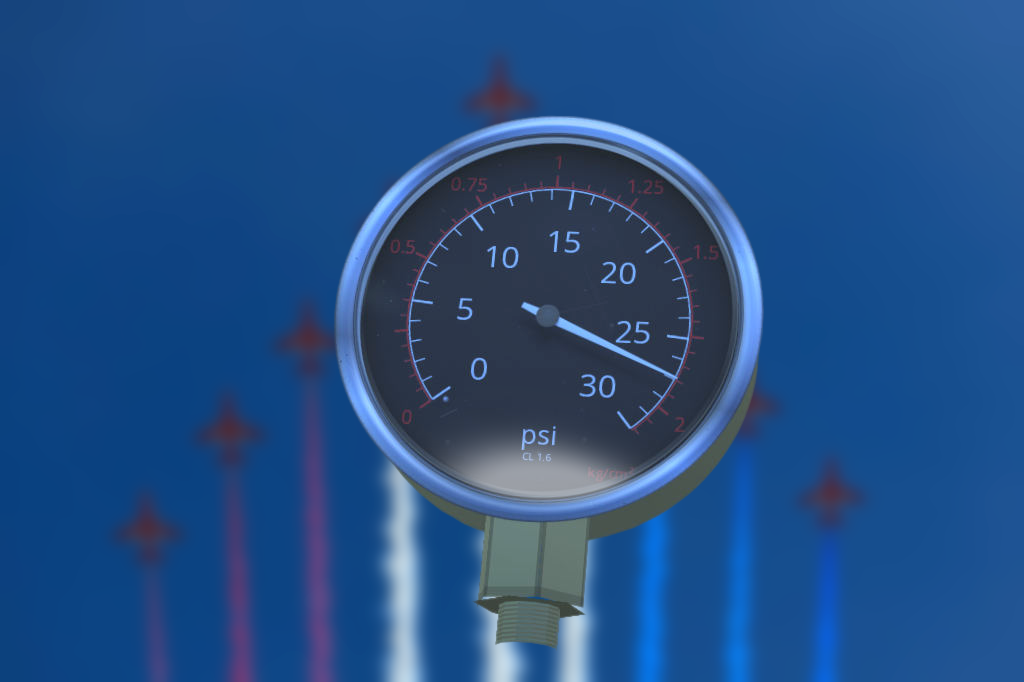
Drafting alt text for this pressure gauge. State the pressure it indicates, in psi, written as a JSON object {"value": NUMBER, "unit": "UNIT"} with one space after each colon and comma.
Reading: {"value": 27, "unit": "psi"}
